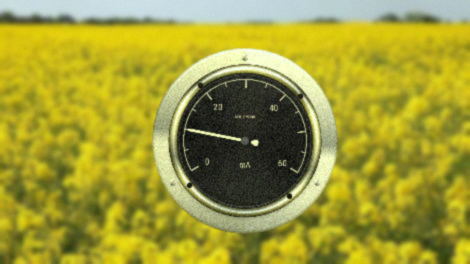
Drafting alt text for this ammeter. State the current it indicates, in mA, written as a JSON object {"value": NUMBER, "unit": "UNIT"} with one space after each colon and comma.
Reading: {"value": 10, "unit": "mA"}
